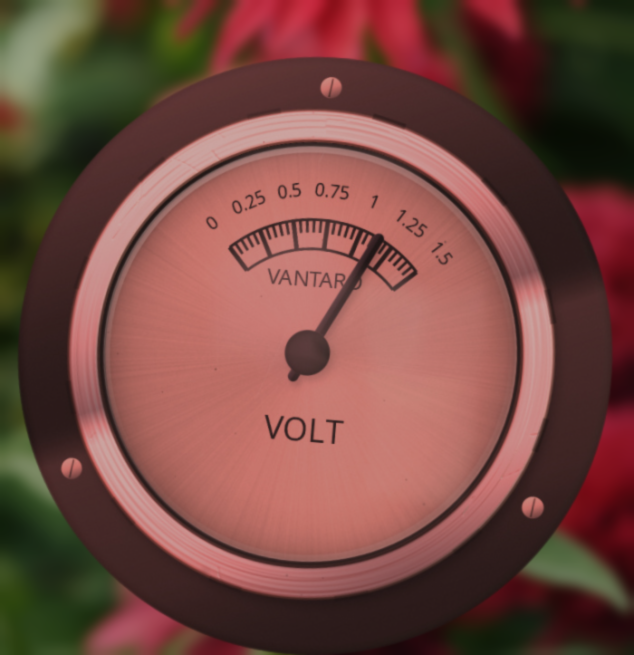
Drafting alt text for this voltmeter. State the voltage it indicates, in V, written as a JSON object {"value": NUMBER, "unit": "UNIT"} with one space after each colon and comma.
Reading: {"value": 1.15, "unit": "V"}
